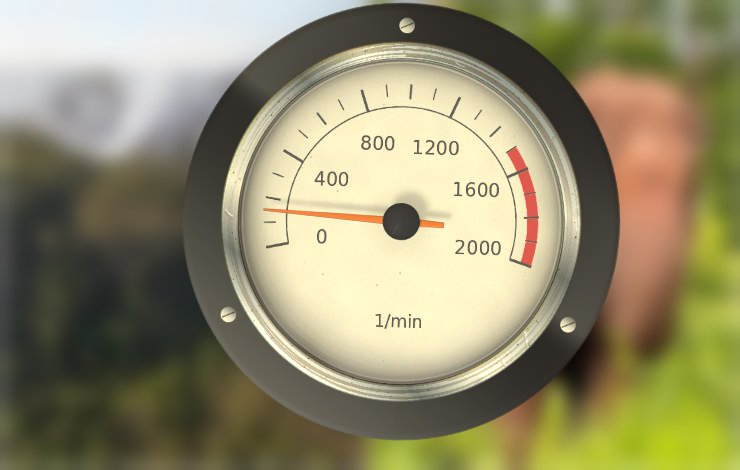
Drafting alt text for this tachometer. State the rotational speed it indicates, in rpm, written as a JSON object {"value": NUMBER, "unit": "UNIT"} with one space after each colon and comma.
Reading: {"value": 150, "unit": "rpm"}
